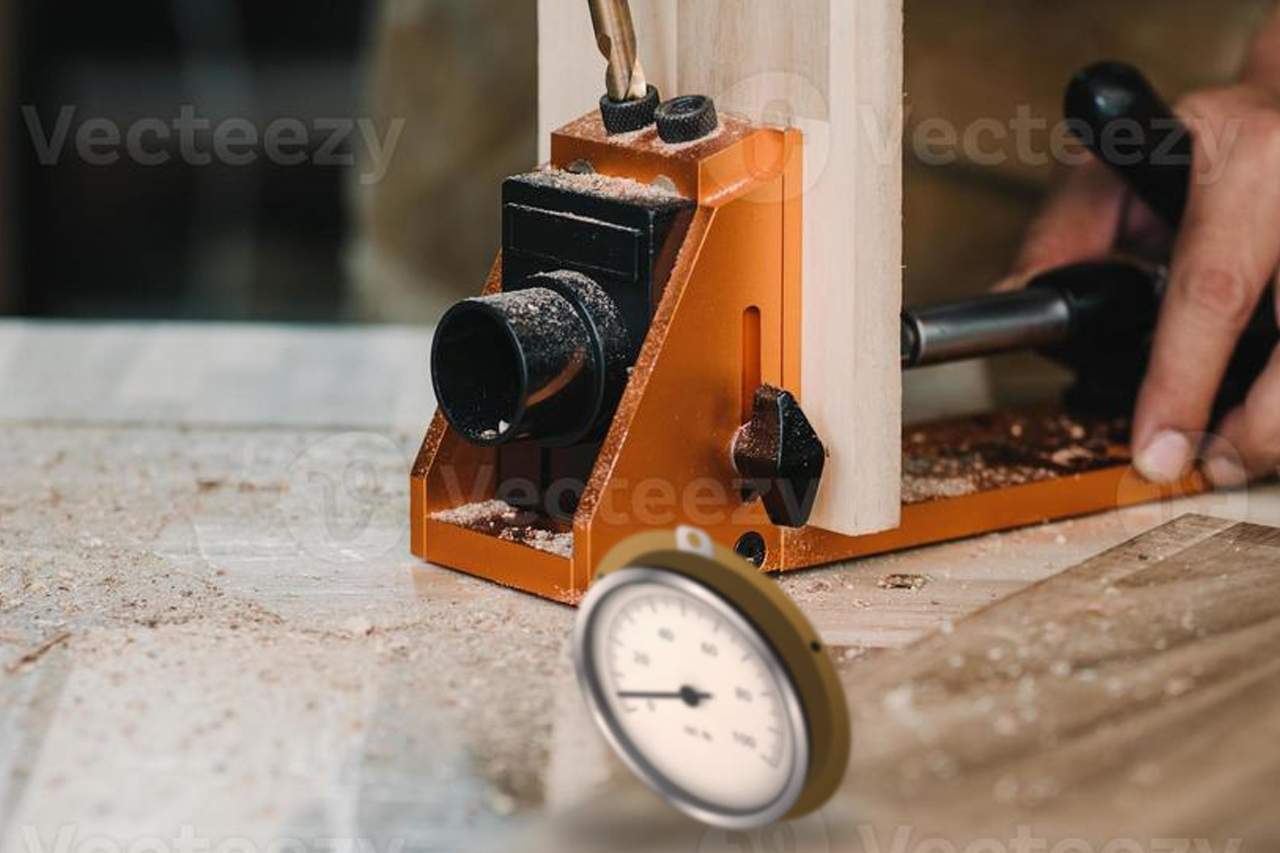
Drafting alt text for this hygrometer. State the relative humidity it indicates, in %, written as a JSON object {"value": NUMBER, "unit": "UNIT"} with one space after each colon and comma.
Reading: {"value": 5, "unit": "%"}
